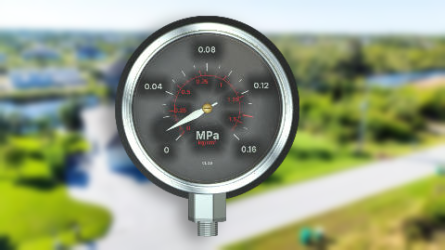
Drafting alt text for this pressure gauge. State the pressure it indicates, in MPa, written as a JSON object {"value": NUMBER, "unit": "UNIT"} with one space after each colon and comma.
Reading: {"value": 0.01, "unit": "MPa"}
